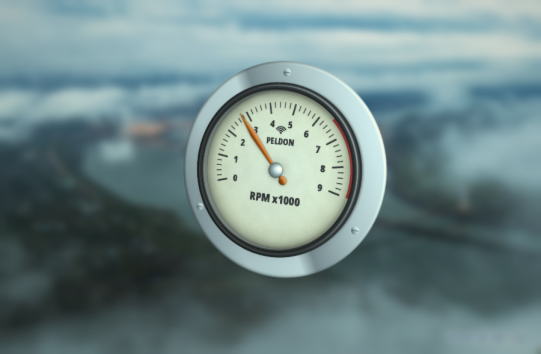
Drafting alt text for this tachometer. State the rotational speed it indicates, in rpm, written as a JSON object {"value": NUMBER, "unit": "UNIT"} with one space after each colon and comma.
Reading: {"value": 2800, "unit": "rpm"}
